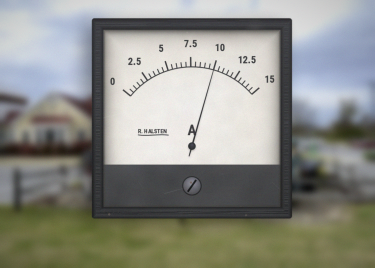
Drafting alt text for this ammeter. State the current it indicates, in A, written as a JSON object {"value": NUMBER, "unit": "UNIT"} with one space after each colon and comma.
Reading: {"value": 10, "unit": "A"}
